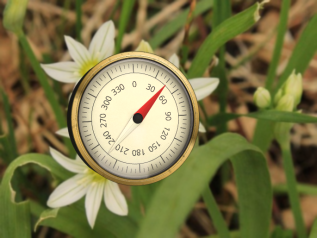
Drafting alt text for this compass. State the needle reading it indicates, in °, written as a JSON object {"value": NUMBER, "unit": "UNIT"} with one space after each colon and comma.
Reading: {"value": 45, "unit": "°"}
